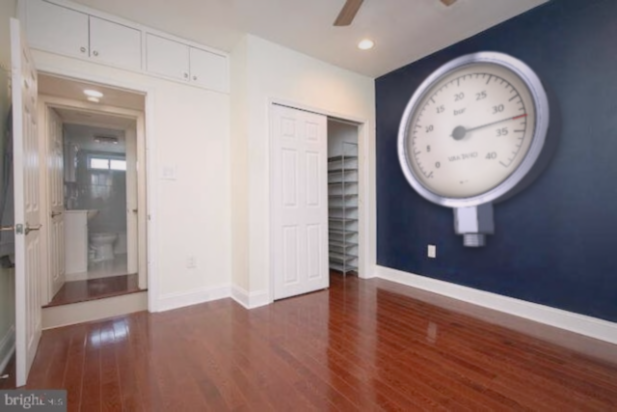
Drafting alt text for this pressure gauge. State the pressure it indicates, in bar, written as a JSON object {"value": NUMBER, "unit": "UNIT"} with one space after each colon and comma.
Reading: {"value": 33, "unit": "bar"}
